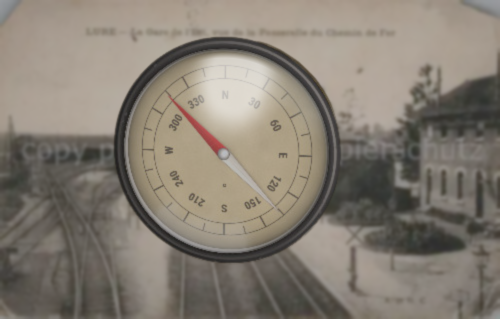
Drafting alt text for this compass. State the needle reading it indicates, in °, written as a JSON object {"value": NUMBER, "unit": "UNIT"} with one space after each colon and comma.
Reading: {"value": 315, "unit": "°"}
